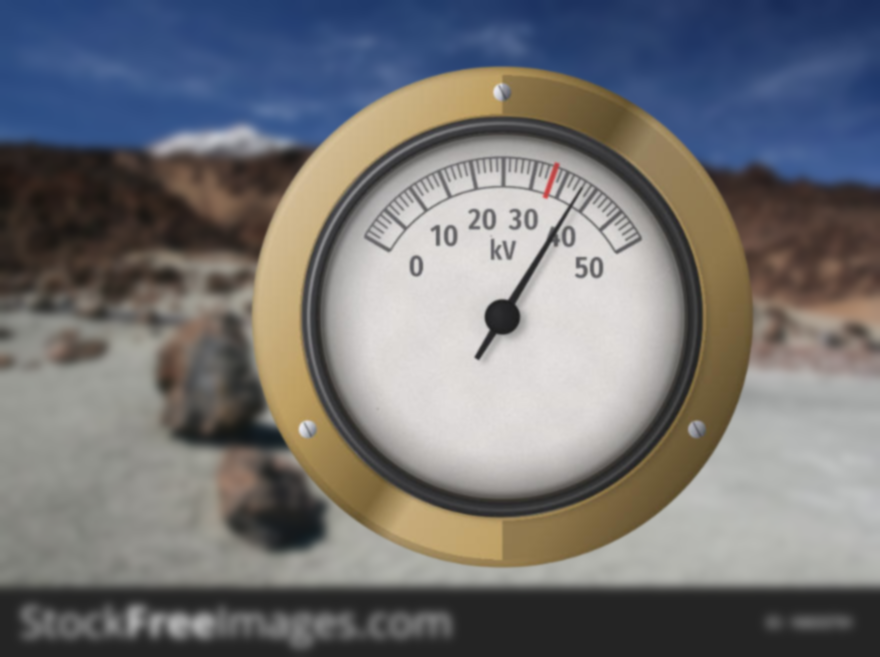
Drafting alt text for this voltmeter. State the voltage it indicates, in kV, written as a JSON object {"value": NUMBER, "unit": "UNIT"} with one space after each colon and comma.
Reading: {"value": 38, "unit": "kV"}
